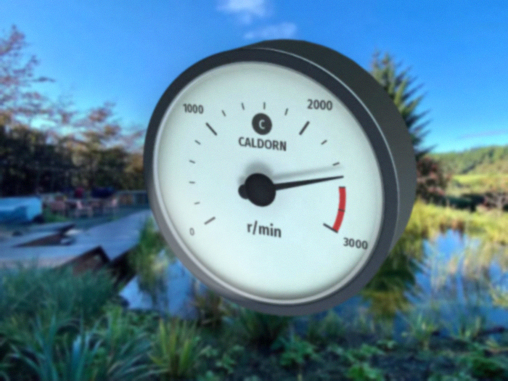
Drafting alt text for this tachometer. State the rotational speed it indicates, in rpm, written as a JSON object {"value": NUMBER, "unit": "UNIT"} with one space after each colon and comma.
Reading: {"value": 2500, "unit": "rpm"}
